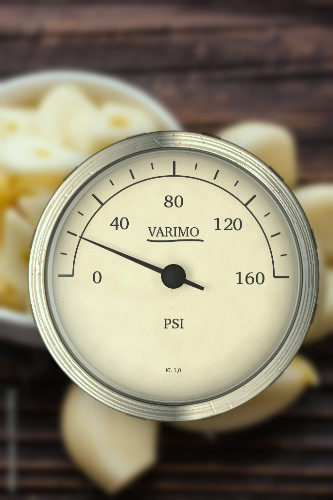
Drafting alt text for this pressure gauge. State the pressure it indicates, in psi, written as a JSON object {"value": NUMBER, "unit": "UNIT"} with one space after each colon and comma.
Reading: {"value": 20, "unit": "psi"}
